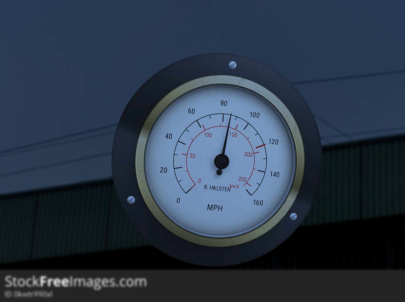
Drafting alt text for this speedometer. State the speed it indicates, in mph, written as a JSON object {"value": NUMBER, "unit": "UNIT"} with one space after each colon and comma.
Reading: {"value": 85, "unit": "mph"}
